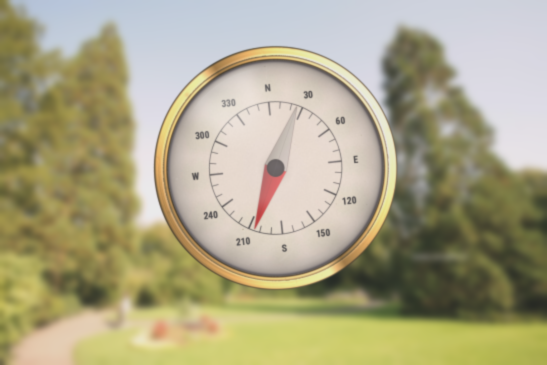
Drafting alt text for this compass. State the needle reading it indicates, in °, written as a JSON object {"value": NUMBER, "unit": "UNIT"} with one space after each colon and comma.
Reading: {"value": 205, "unit": "°"}
